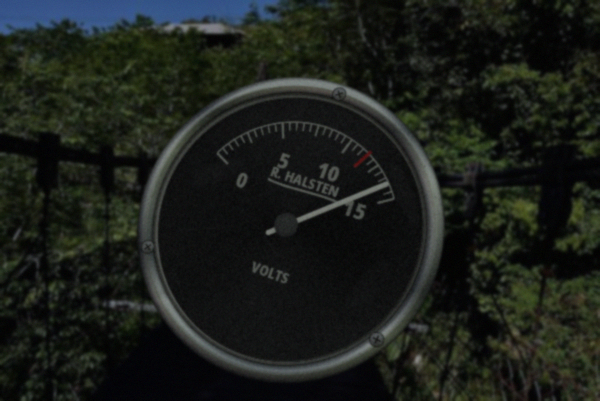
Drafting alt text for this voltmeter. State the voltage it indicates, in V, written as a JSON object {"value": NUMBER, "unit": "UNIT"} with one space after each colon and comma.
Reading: {"value": 14, "unit": "V"}
